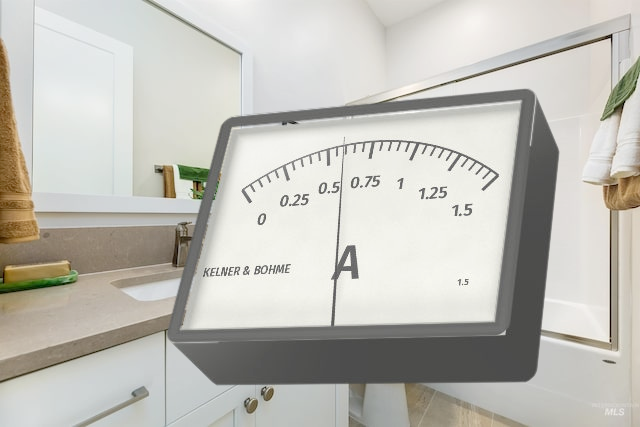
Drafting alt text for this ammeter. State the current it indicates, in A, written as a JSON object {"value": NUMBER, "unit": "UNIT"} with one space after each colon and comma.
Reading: {"value": 0.6, "unit": "A"}
